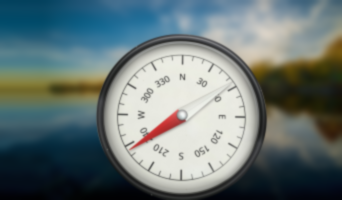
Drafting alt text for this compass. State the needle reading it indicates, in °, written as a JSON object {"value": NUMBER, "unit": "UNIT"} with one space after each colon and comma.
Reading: {"value": 235, "unit": "°"}
